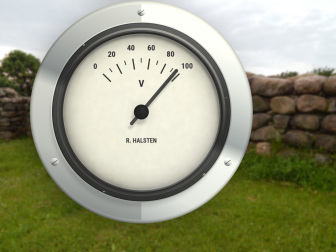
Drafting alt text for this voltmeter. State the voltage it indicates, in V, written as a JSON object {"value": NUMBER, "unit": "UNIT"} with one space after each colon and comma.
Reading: {"value": 95, "unit": "V"}
